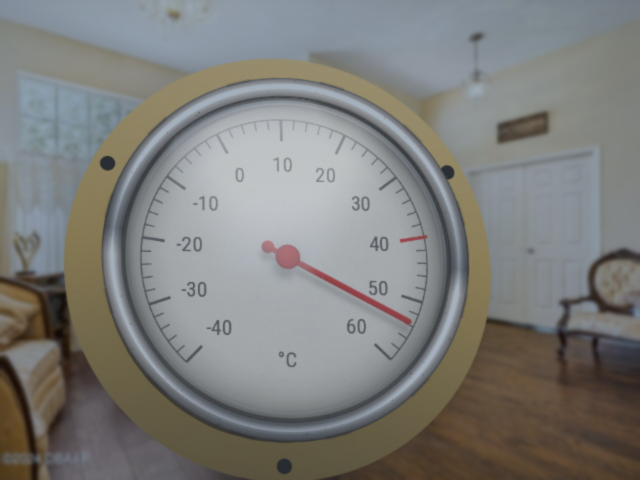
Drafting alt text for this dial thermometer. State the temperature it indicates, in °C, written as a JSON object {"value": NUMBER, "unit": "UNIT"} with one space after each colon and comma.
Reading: {"value": 54, "unit": "°C"}
